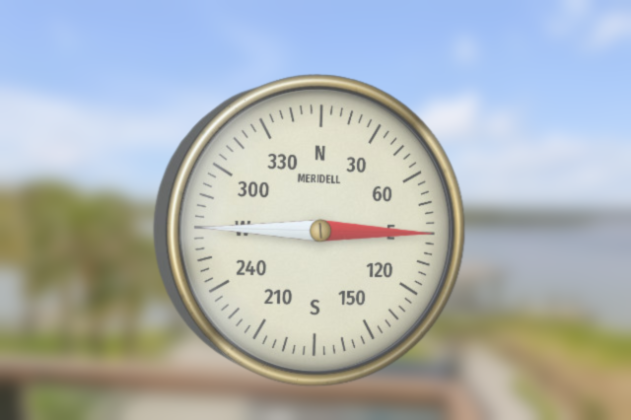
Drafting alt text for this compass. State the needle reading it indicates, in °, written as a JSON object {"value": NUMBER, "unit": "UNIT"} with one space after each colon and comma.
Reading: {"value": 90, "unit": "°"}
